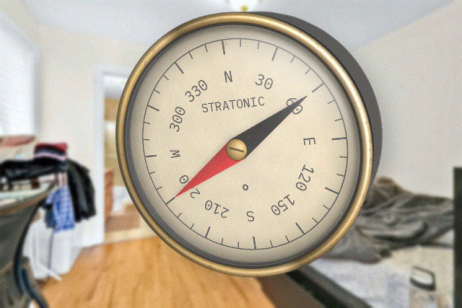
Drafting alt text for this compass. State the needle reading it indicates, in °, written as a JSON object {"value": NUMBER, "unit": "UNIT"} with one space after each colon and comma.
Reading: {"value": 240, "unit": "°"}
